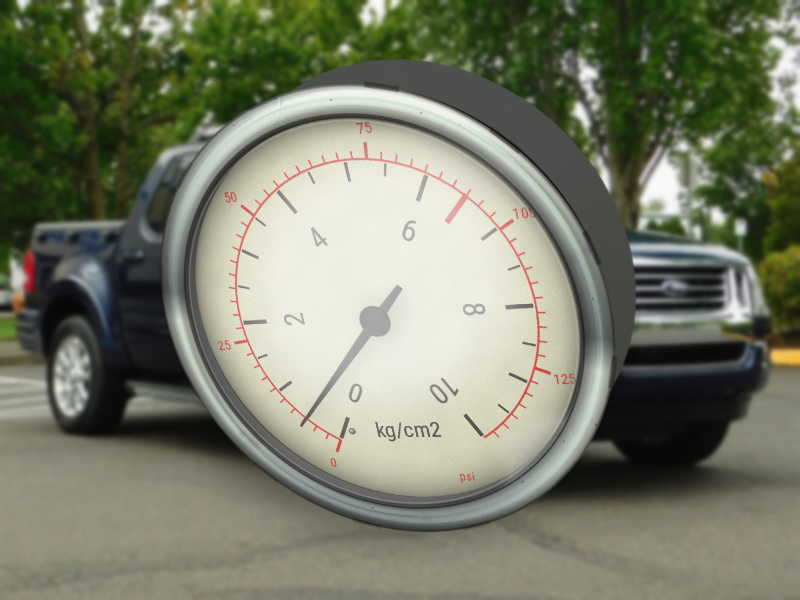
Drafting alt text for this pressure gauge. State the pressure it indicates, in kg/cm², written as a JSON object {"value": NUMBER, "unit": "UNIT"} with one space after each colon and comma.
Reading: {"value": 0.5, "unit": "kg/cm²"}
